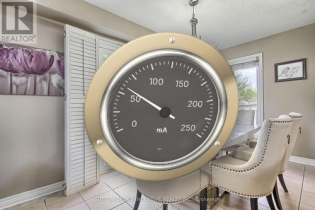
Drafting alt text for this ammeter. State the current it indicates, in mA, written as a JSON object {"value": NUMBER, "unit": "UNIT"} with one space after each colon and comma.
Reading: {"value": 60, "unit": "mA"}
